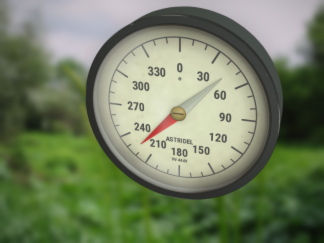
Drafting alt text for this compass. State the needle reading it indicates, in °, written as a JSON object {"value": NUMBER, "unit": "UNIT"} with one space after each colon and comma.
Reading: {"value": 225, "unit": "°"}
